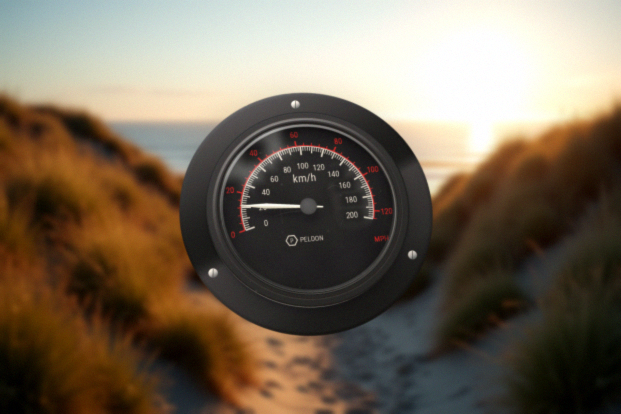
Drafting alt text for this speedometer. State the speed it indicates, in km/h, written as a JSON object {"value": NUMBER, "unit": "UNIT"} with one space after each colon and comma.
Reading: {"value": 20, "unit": "km/h"}
